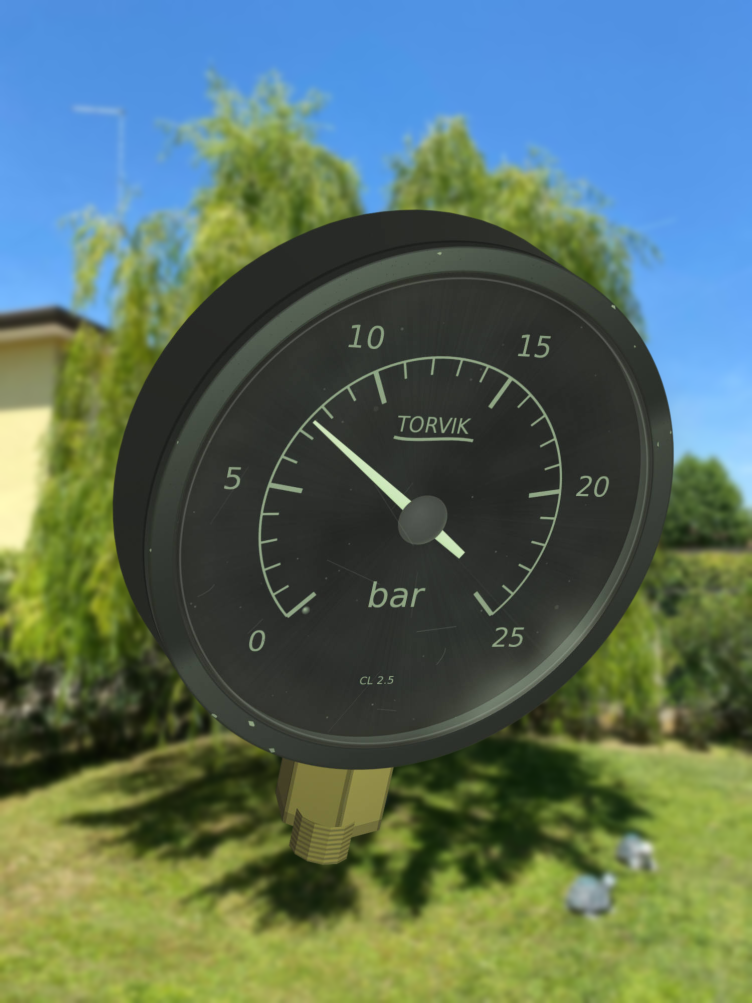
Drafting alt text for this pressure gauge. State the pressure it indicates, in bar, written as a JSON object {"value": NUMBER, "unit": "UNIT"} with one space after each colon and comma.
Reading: {"value": 7.5, "unit": "bar"}
